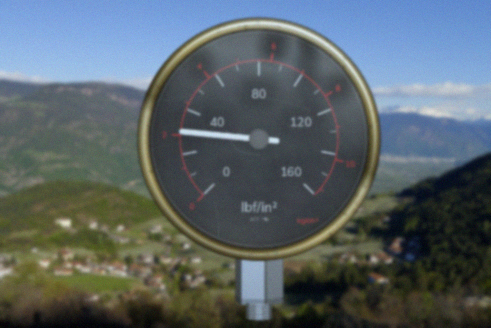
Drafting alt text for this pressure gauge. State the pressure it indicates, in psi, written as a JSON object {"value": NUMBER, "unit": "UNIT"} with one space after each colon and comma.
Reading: {"value": 30, "unit": "psi"}
